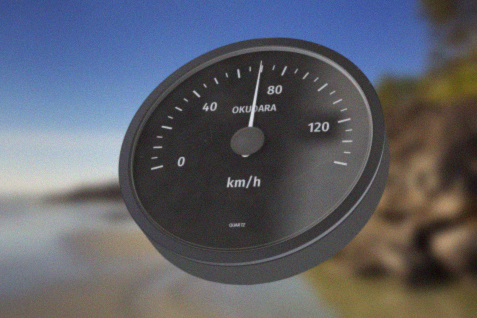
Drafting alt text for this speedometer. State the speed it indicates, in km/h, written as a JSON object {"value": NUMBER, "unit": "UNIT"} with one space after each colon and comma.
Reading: {"value": 70, "unit": "km/h"}
